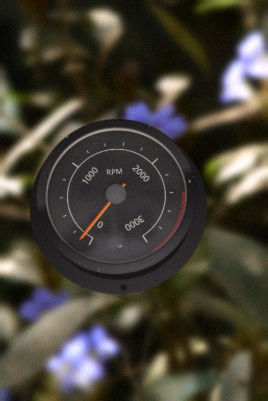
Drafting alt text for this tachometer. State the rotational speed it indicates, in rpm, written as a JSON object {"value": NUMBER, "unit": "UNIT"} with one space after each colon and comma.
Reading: {"value": 100, "unit": "rpm"}
